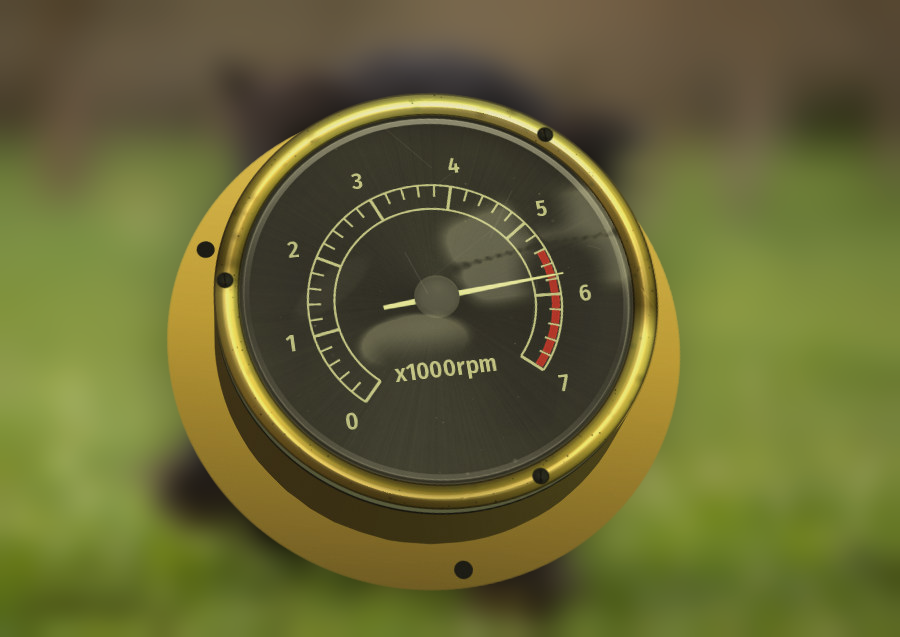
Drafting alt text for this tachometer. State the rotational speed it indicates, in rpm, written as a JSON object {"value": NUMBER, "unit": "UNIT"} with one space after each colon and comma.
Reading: {"value": 5800, "unit": "rpm"}
